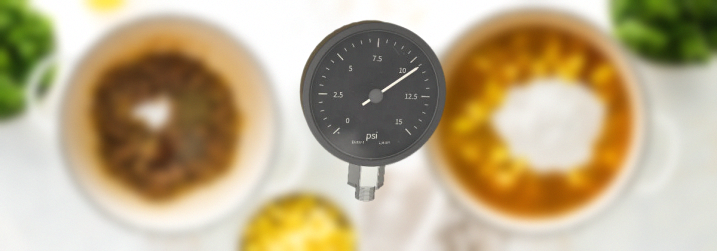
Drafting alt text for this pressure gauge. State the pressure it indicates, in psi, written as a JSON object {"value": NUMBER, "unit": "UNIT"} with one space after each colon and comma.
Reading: {"value": 10.5, "unit": "psi"}
